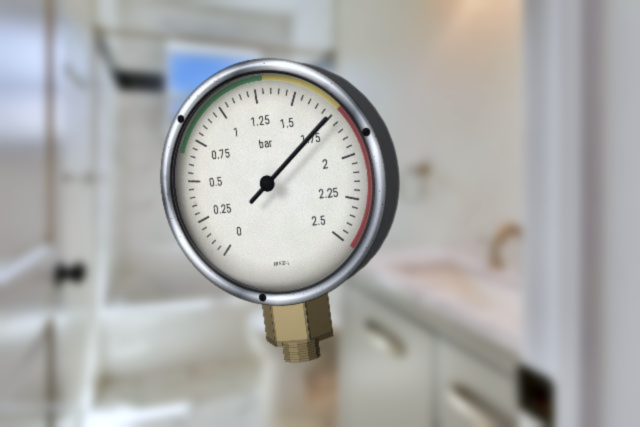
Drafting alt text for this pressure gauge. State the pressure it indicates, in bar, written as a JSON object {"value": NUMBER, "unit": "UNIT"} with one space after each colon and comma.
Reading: {"value": 1.75, "unit": "bar"}
